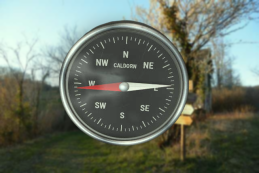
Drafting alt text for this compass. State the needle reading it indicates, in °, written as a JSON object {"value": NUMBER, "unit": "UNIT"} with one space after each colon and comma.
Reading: {"value": 265, "unit": "°"}
